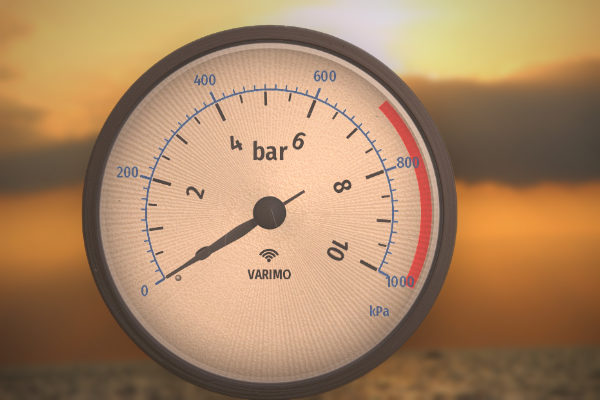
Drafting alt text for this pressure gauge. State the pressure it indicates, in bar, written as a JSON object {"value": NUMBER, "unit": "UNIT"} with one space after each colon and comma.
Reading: {"value": 0, "unit": "bar"}
